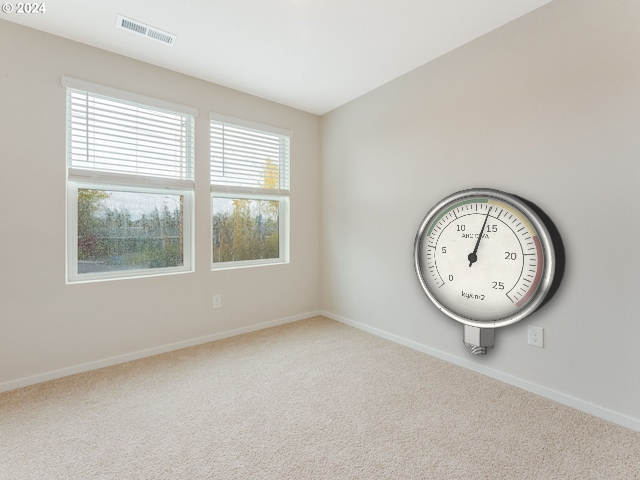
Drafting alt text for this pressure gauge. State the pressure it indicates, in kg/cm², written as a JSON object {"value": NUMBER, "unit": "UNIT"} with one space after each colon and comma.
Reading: {"value": 14, "unit": "kg/cm²"}
